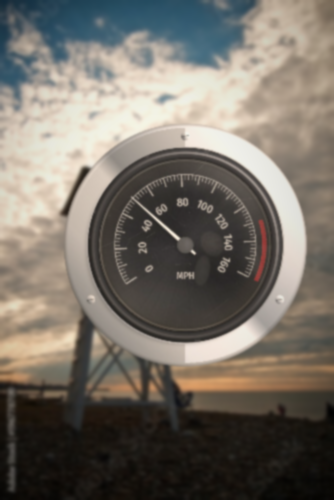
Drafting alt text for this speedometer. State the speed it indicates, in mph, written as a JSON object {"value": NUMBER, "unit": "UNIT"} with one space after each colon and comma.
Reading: {"value": 50, "unit": "mph"}
